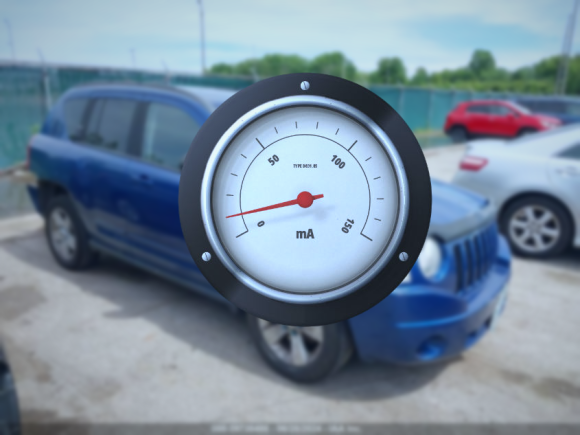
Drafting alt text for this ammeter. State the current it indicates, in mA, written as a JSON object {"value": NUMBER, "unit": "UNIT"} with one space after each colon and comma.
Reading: {"value": 10, "unit": "mA"}
